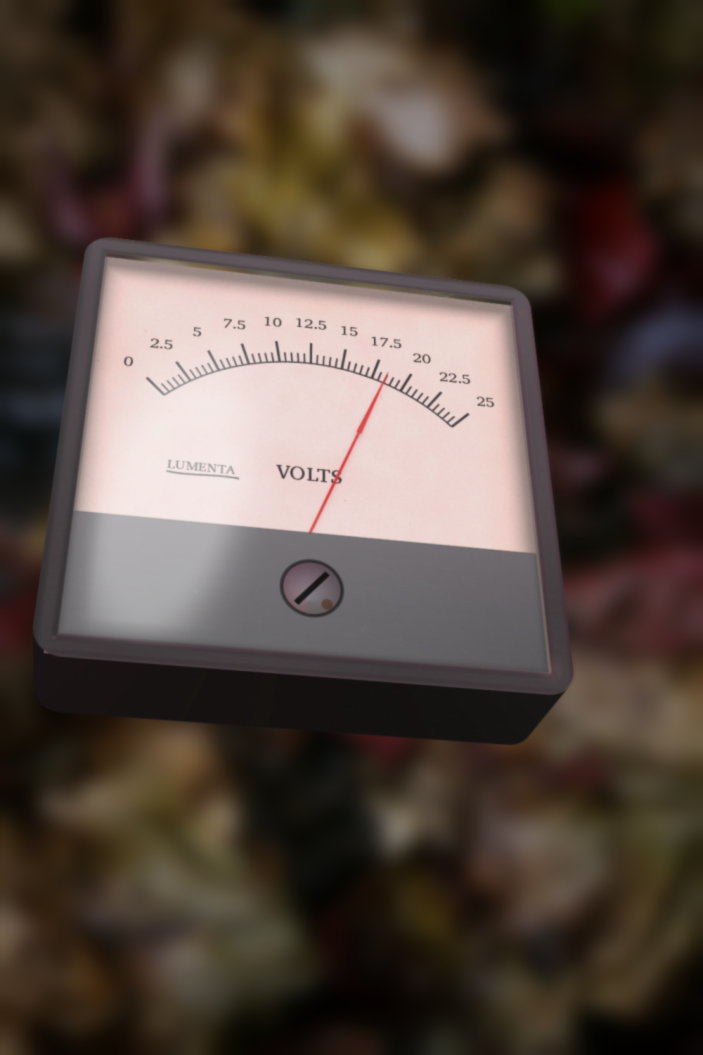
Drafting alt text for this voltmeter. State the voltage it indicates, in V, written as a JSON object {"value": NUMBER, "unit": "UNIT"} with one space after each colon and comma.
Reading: {"value": 18.5, "unit": "V"}
